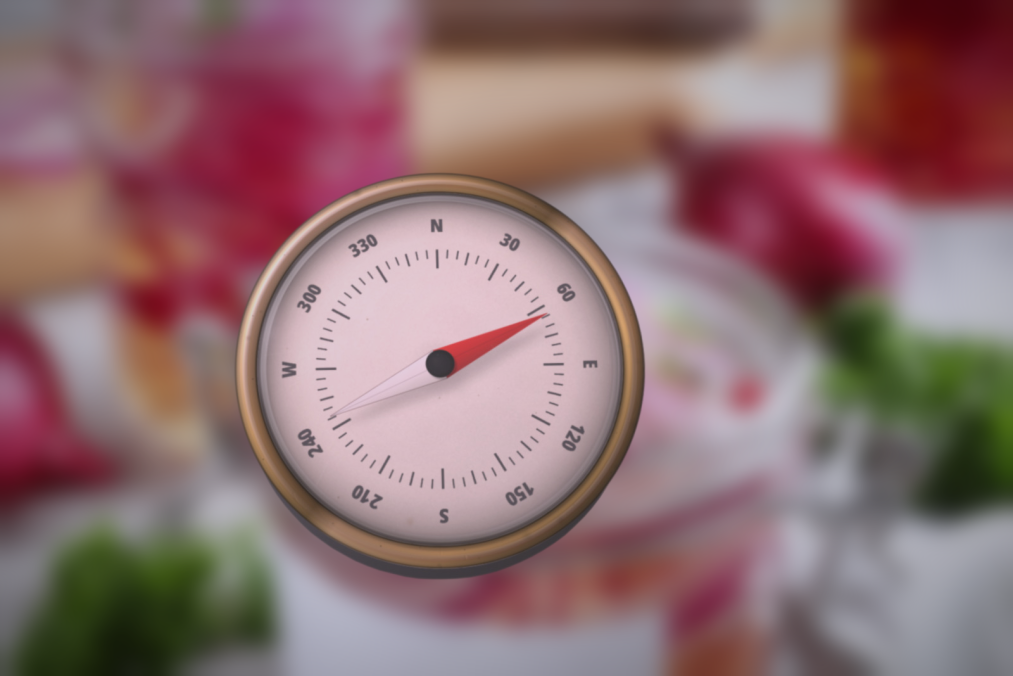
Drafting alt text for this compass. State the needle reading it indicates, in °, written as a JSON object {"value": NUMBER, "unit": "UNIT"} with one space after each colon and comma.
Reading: {"value": 65, "unit": "°"}
